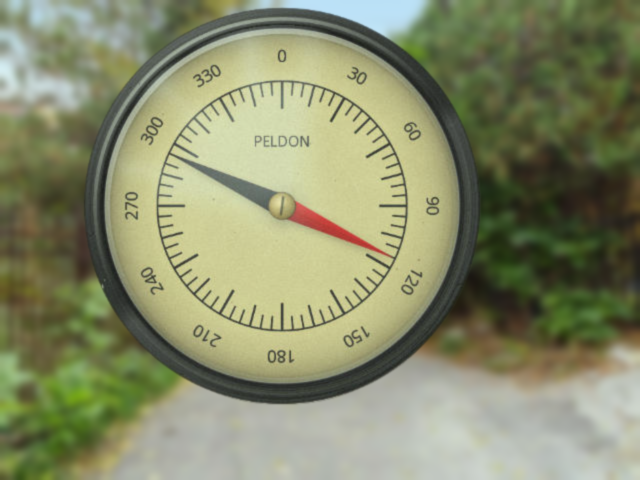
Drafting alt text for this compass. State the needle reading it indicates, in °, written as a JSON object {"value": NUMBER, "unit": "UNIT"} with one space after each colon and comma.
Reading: {"value": 115, "unit": "°"}
